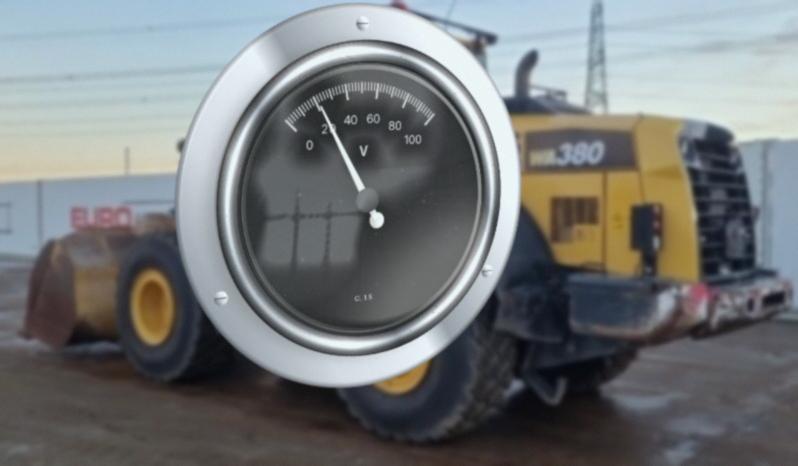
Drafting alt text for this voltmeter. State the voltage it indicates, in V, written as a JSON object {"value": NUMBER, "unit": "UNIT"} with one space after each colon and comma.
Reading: {"value": 20, "unit": "V"}
